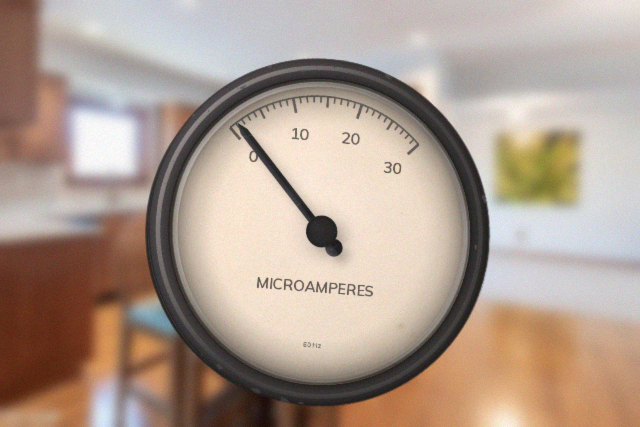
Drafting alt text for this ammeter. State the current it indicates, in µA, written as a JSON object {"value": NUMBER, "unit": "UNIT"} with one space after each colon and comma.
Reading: {"value": 1, "unit": "µA"}
